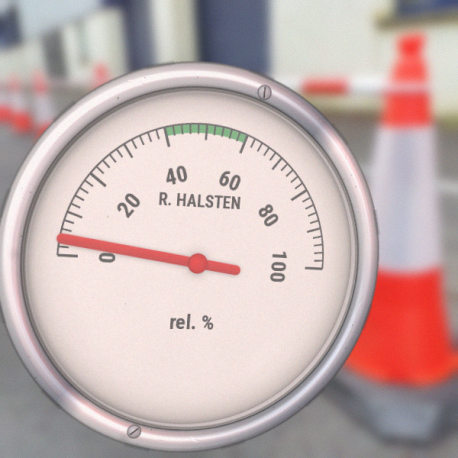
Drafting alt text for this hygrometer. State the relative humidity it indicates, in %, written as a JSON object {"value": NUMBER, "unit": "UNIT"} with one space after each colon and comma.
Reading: {"value": 4, "unit": "%"}
